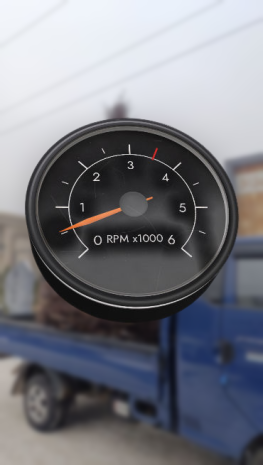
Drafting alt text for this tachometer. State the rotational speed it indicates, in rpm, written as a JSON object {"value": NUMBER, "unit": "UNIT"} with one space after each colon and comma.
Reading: {"value": 500, "unit": "rpm"}
